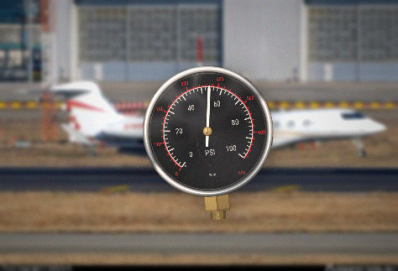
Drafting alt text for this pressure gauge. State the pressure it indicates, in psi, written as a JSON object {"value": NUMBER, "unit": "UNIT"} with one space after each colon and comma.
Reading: {"value": 54, "unit": "psi"}
